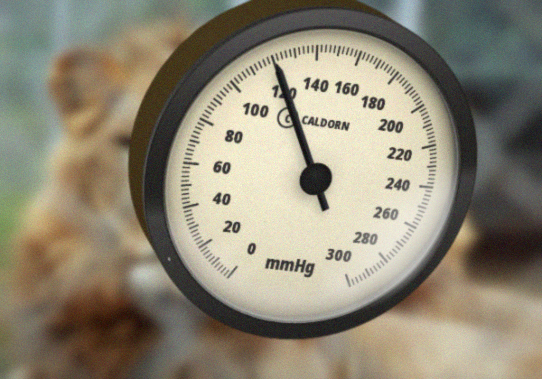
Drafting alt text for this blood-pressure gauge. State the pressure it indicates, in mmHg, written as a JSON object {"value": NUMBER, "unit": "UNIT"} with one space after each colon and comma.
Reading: {"value": 120, "unit": "mmHg"}
